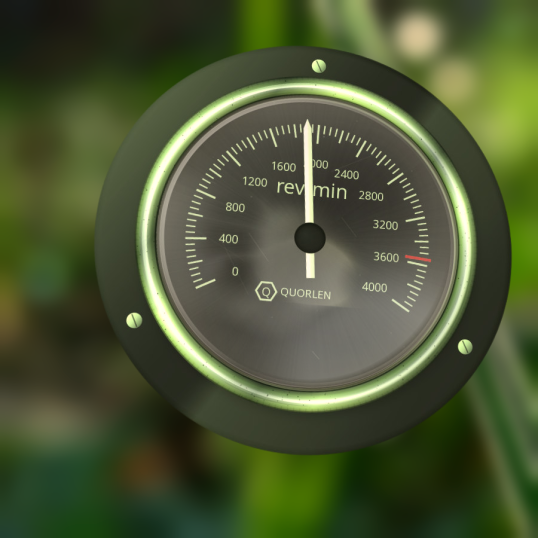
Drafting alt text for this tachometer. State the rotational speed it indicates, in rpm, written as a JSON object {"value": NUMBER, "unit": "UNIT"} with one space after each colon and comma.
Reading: {"value": 1900, "unit": "rpm"}
